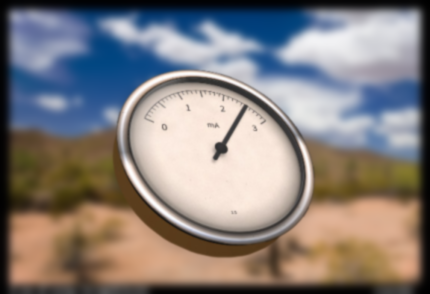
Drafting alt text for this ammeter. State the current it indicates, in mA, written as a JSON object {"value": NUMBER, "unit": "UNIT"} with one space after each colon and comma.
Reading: {"value": 2.5, "unit": "mA"}
